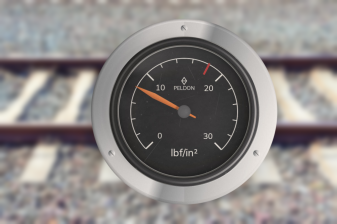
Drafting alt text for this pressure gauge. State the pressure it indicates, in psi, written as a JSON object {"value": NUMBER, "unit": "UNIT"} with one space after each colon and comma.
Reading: {"value": 8, "unit": "psi"}
